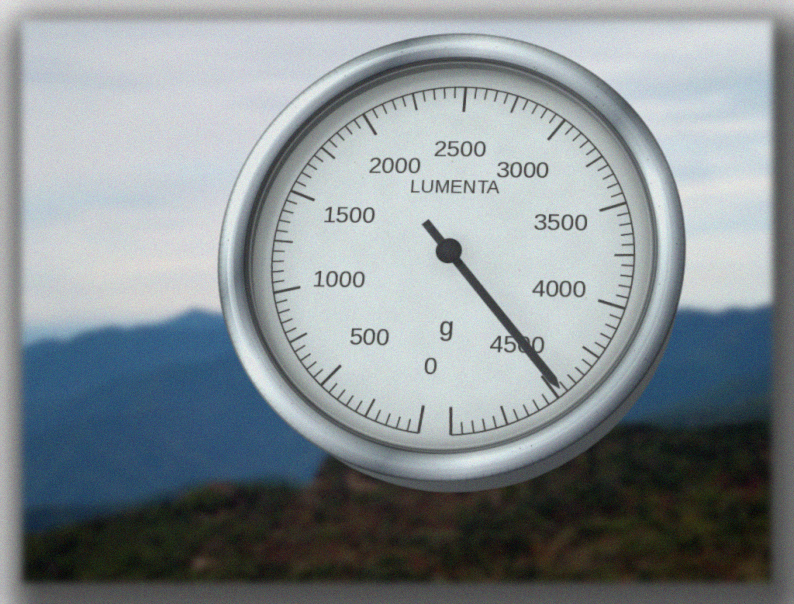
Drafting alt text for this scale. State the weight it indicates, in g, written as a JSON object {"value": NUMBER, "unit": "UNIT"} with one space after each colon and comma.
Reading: {"value": 4475, "unit": "g"}
